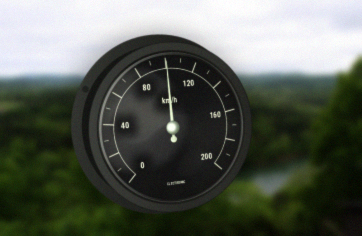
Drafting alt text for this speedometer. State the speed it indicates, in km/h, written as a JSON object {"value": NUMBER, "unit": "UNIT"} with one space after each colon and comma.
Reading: {"value": 100, "unit": "km/h"}
